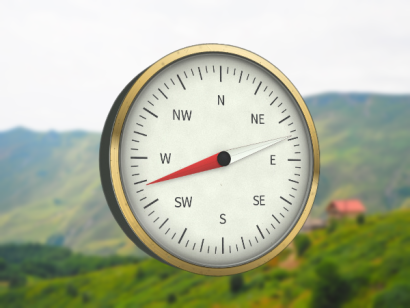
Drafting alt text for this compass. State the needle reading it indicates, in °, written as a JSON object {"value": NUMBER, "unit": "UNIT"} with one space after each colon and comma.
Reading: {"value": 252.5, "unit": "°"}
